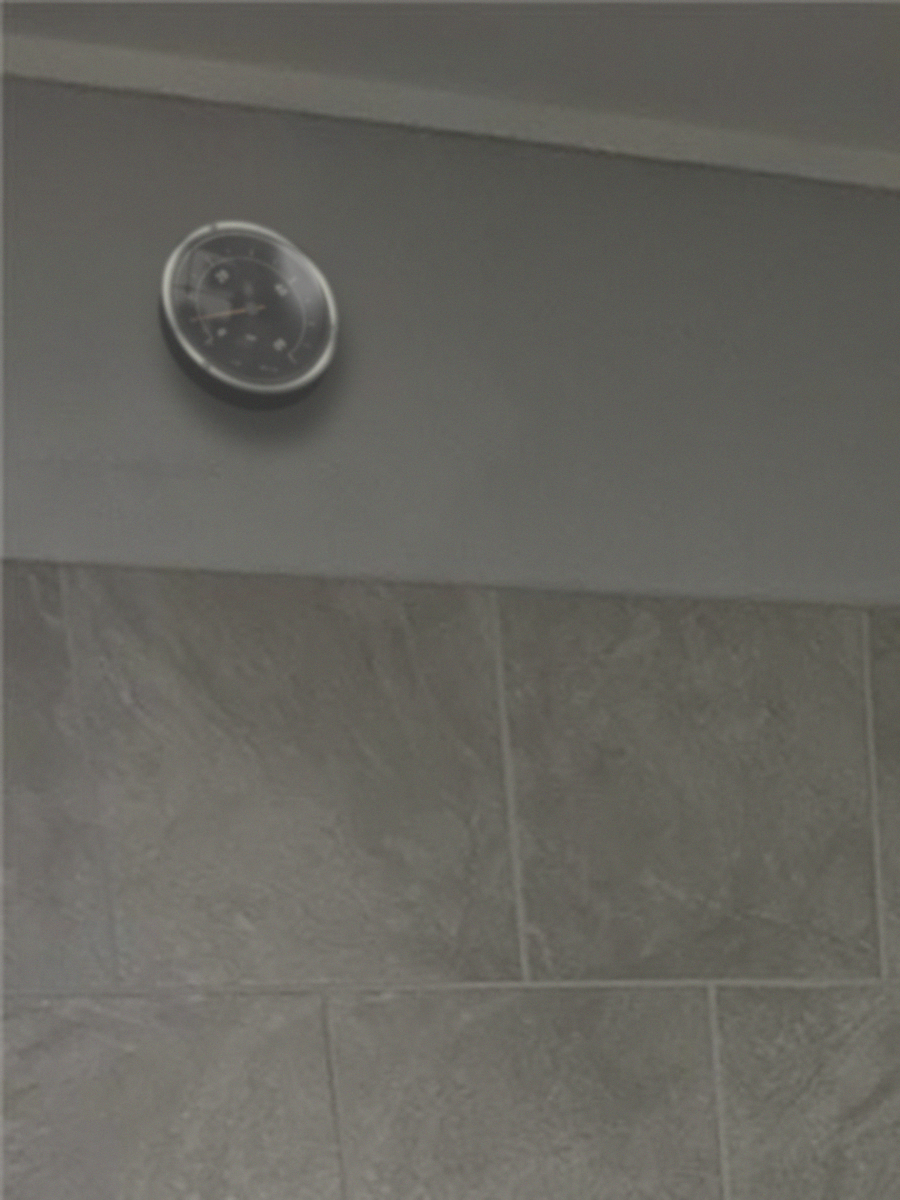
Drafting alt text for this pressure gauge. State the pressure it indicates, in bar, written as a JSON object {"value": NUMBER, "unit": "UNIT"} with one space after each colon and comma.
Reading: {"value": 5, "unit": "bar"}
